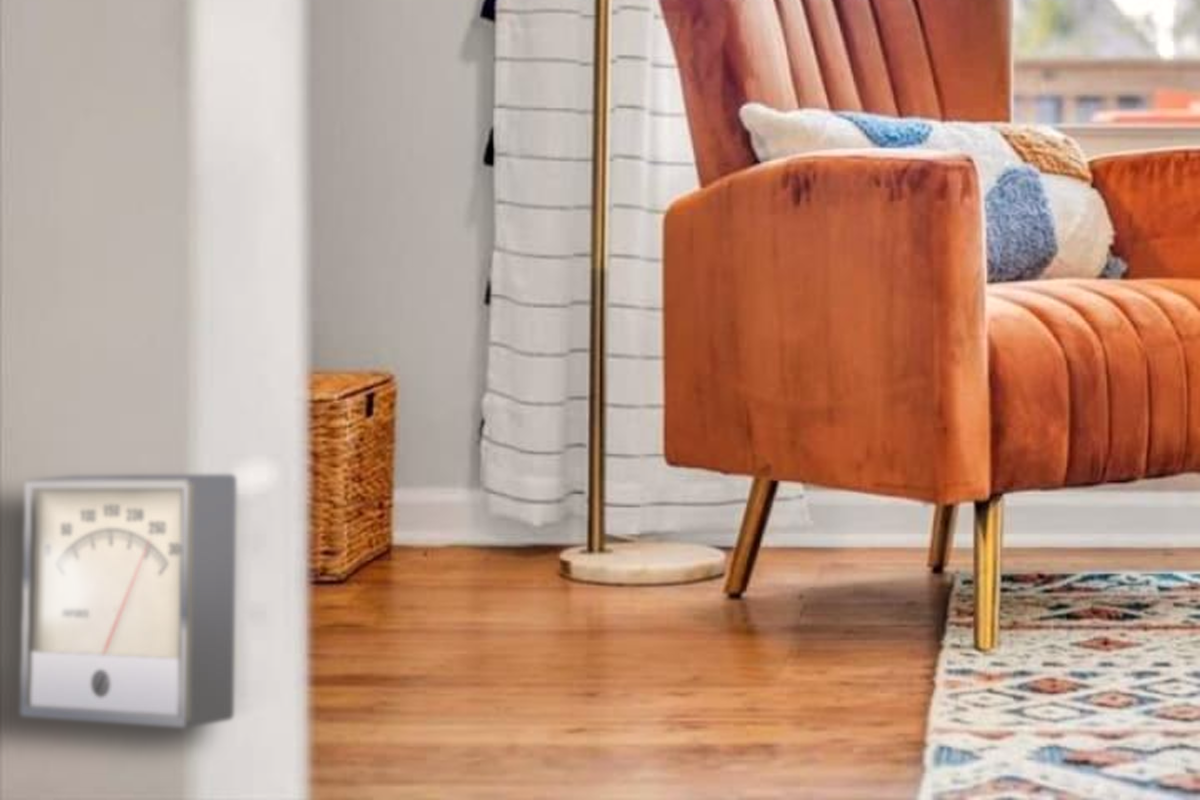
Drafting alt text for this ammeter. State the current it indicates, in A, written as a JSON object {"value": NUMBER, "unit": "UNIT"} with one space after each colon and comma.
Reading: {"value": 250, "unit": "A"}
